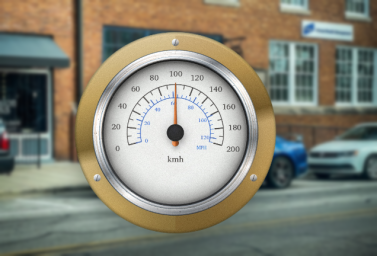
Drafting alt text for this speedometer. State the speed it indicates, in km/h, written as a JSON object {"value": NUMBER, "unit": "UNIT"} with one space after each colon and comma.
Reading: {"value": 100, "unit": "km/h"}
